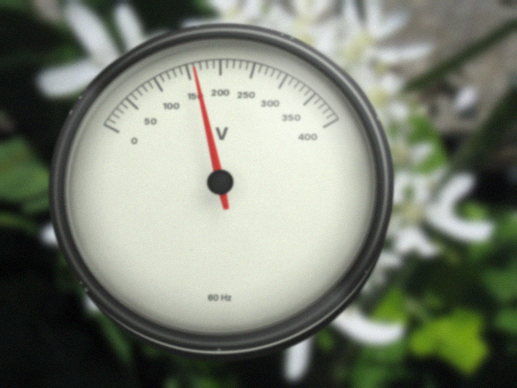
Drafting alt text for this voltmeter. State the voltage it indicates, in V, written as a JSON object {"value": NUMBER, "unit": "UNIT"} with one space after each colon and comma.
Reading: {"value": 160, "unit": "V"}
